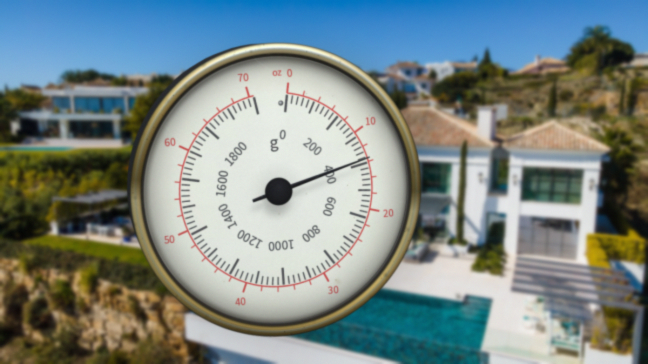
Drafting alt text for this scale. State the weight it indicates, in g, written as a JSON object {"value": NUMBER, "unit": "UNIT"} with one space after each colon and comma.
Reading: {"value": 380, "unit": "g"}
